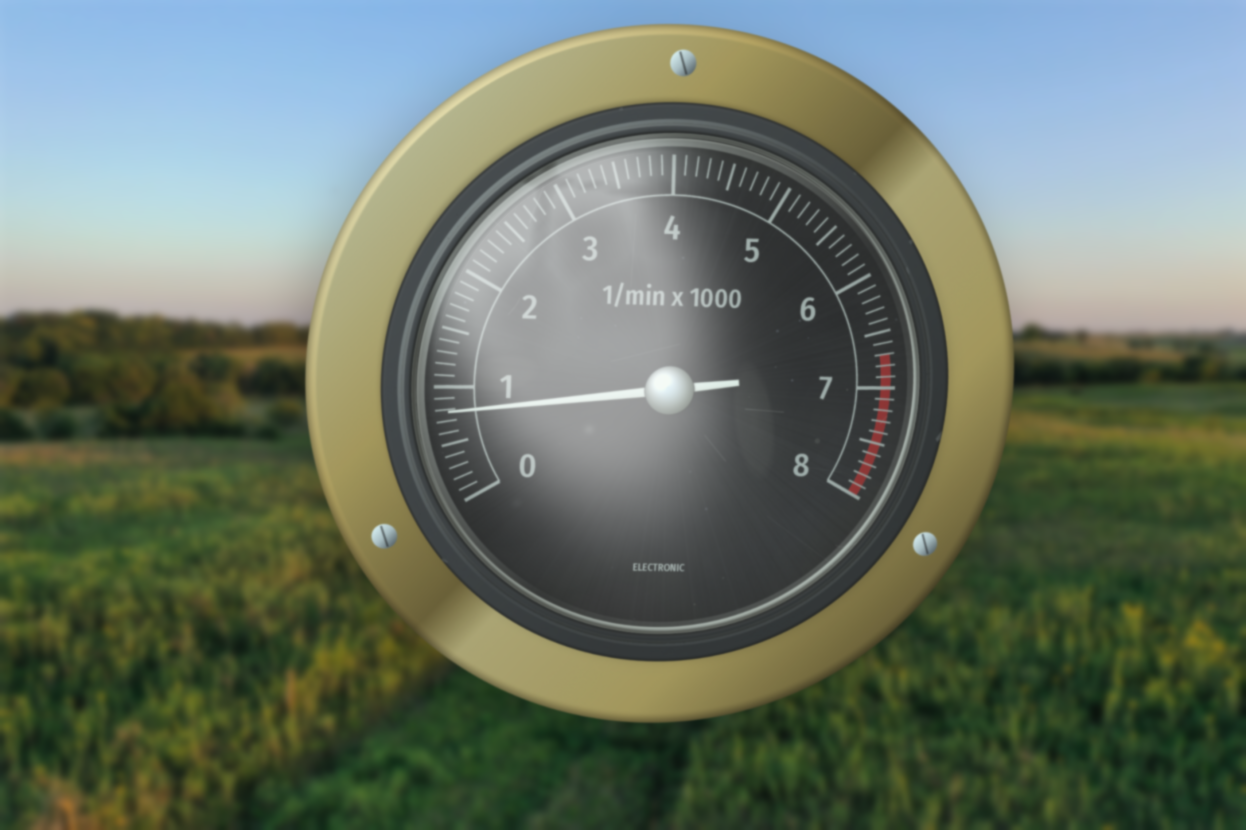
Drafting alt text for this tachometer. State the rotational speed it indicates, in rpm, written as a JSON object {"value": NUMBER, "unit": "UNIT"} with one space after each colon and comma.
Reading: {"value": 800, "unit": "rpm"}
